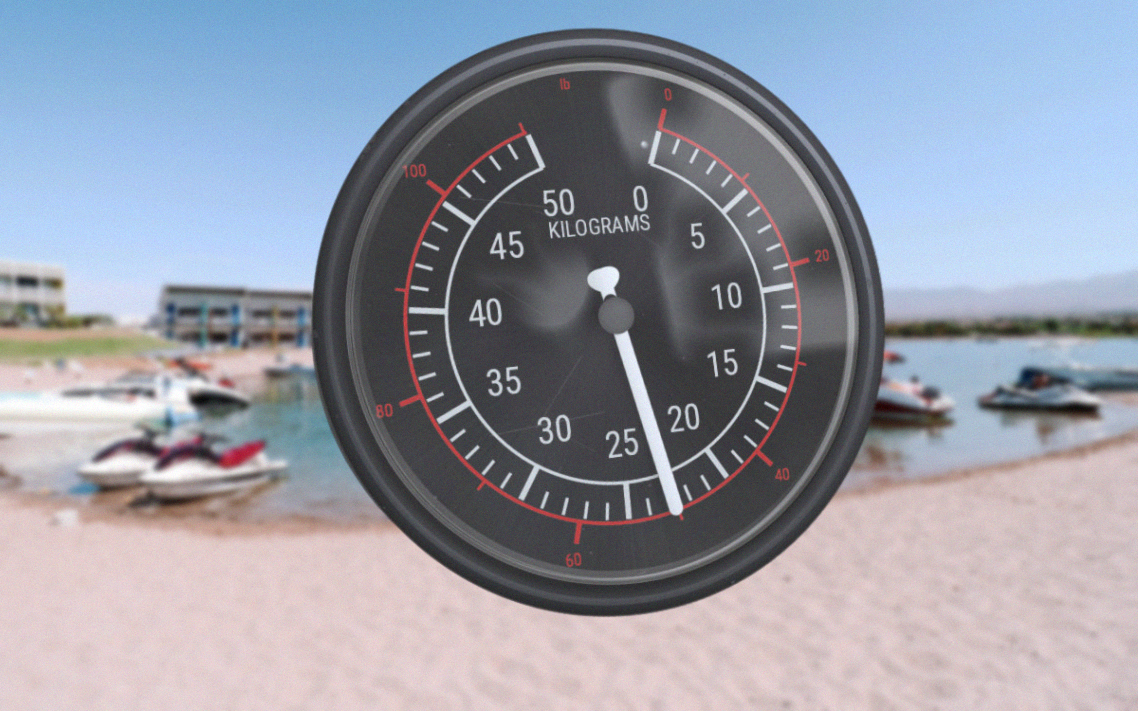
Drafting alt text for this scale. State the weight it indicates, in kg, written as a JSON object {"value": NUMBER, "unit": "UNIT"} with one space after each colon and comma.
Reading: {"value": 23, "unit": "kg"}
